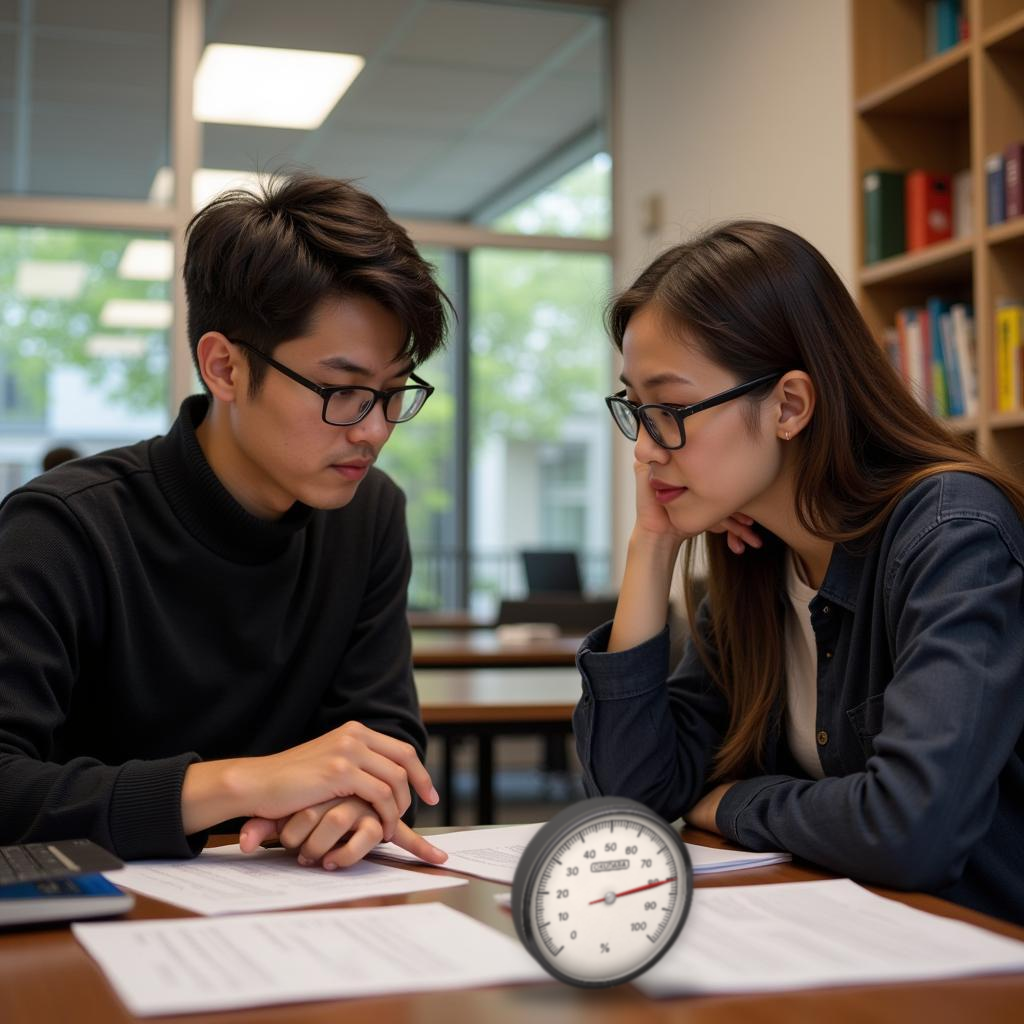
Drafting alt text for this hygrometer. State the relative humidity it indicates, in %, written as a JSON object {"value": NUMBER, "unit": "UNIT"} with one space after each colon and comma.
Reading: {"value": 80, "unit": "%"}
